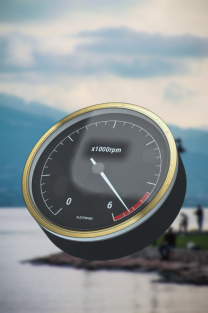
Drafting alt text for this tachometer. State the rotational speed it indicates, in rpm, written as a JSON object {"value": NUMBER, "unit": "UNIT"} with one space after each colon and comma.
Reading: {"value": 5700, "unit": "rpm"}
